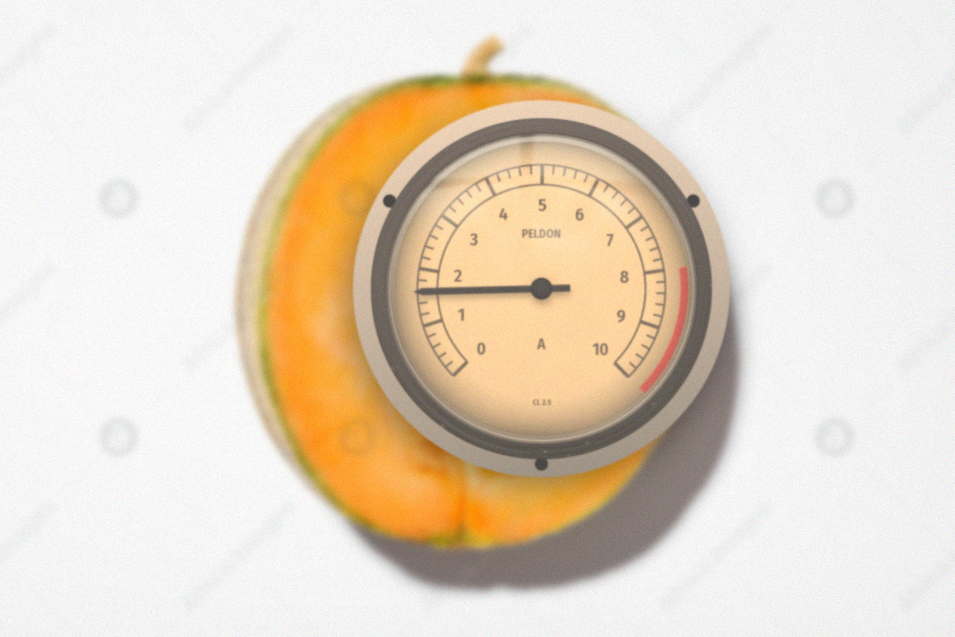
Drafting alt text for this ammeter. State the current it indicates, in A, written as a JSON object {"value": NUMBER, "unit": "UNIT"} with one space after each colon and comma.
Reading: {"value": 1.6, "unit": "A"}
